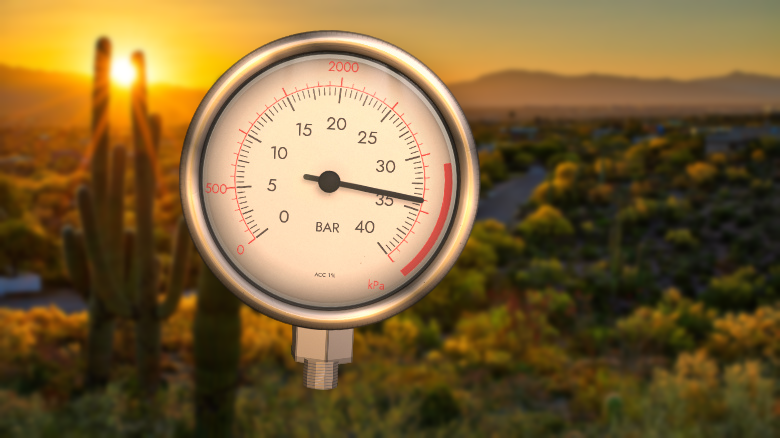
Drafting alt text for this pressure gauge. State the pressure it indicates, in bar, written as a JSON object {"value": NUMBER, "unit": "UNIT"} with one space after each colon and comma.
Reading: {"value": 34, "unit": "bar"}
